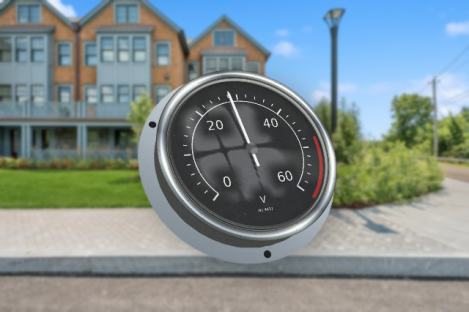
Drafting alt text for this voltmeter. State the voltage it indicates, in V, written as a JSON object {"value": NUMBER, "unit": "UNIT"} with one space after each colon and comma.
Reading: {"value": 28, "unit": "V"}
